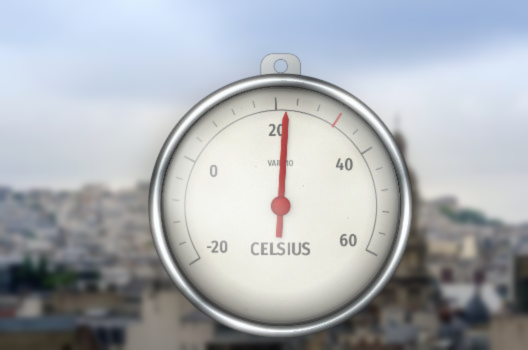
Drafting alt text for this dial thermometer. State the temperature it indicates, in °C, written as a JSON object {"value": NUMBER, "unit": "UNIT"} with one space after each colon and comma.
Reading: {"value": 22, "unit": "°C"}
